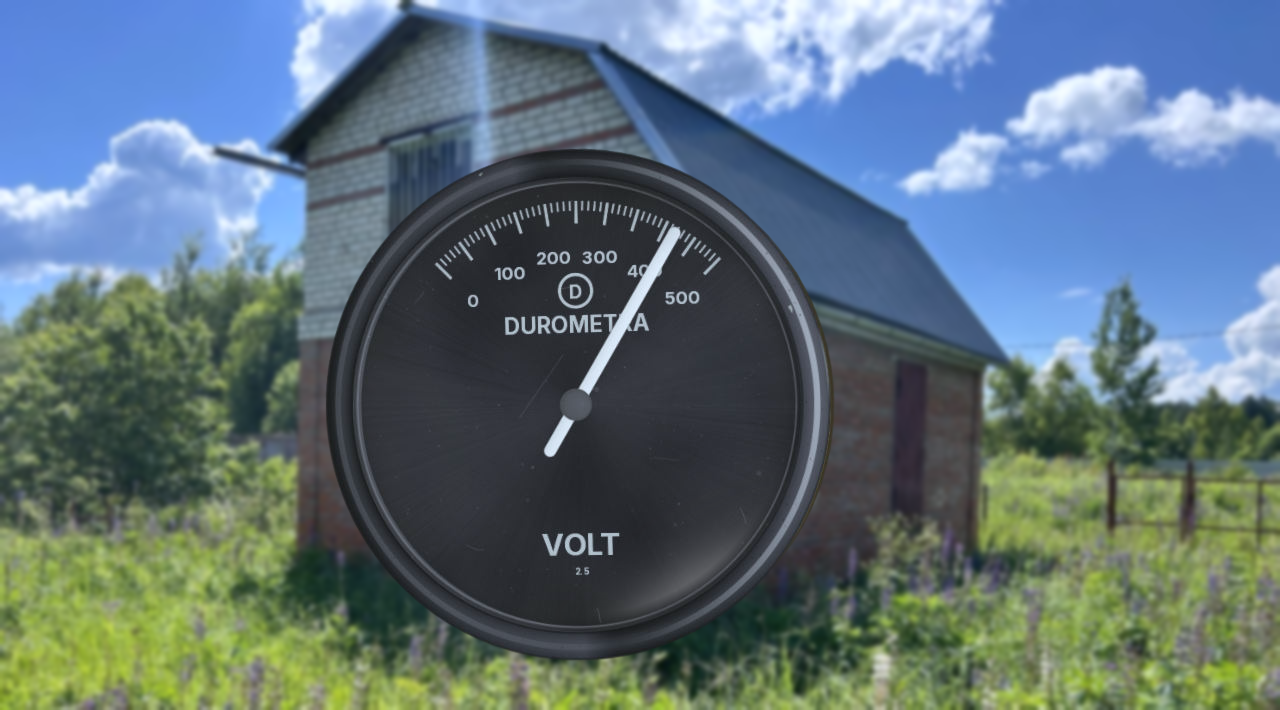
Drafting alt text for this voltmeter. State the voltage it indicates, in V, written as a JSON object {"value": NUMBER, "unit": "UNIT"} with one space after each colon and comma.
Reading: {"value": 420, "unit": "V"}
